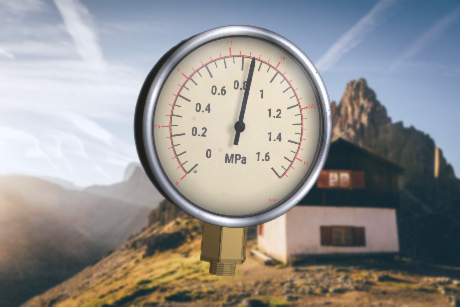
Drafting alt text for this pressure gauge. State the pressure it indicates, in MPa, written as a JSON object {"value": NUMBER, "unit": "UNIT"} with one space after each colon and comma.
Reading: {"value": 0.85, "unit": "MPa"}
